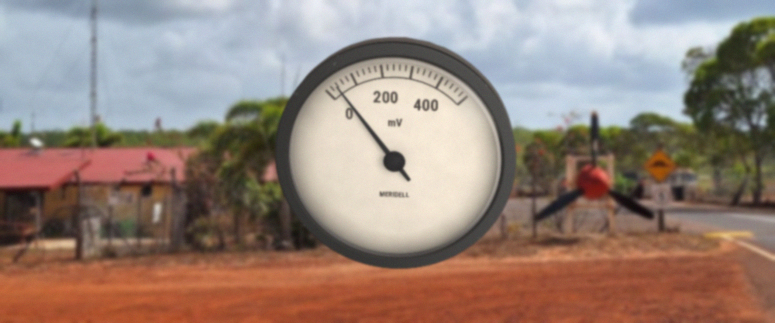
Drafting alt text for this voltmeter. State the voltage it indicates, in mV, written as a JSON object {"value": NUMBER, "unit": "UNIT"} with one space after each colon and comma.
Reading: {"value": 40, "unit": "mV"}
